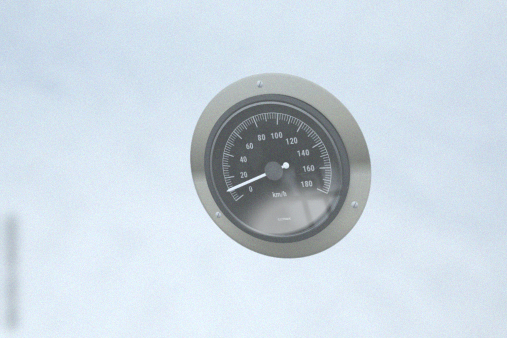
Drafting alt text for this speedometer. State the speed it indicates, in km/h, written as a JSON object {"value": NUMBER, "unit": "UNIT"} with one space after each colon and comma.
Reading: {"value": 10, "unit": "km/h"}
